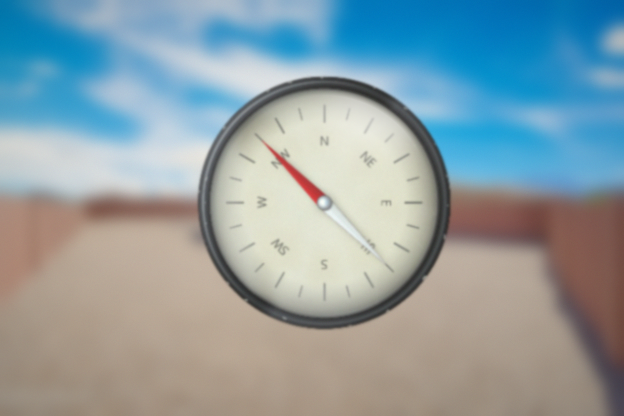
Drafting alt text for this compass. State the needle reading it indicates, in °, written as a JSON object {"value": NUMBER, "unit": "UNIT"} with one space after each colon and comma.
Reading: {"value": 315, "unit": "°"}
